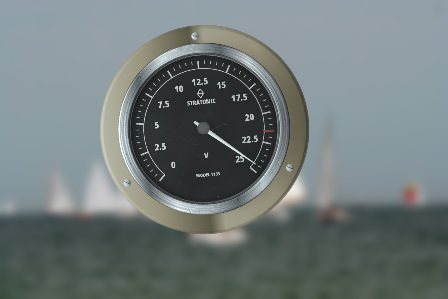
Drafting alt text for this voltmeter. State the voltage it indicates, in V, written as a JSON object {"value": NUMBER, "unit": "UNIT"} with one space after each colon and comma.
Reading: {"value": 24.5, "unit": "V"}
